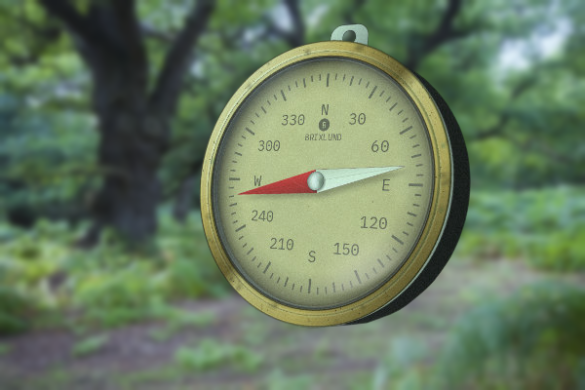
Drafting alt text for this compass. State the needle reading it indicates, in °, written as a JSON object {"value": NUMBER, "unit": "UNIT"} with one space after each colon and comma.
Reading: {"value": 260, "unit": "°"}
